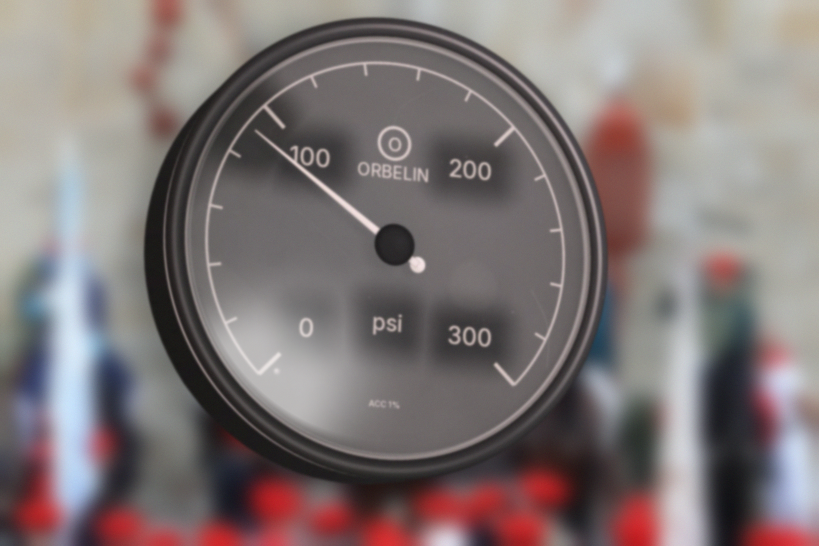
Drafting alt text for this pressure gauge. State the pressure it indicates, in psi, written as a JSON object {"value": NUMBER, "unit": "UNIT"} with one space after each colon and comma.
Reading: {"value": 90, "unit": "psi"}
